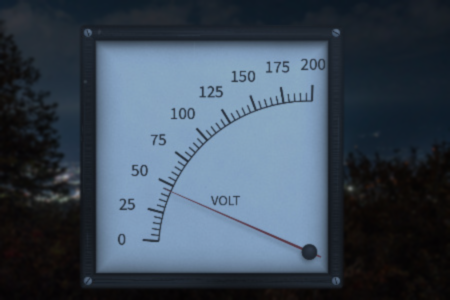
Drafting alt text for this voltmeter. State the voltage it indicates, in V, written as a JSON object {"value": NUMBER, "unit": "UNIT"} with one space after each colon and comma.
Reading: {"value": 45, "unit": "V"}
